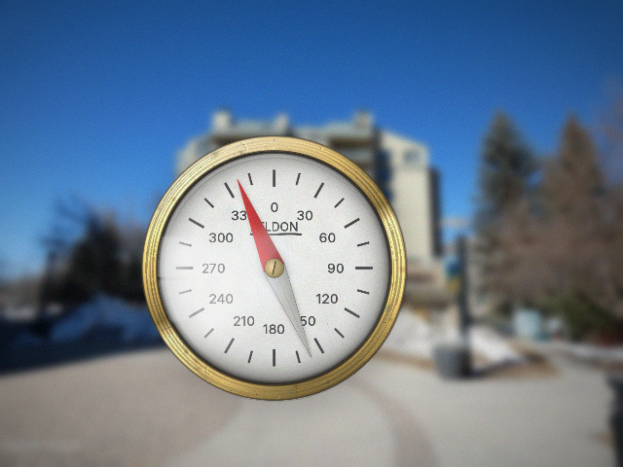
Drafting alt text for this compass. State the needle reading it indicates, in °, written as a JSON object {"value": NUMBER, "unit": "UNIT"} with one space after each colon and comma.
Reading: {"value": 337.5, "unit": "°"}
